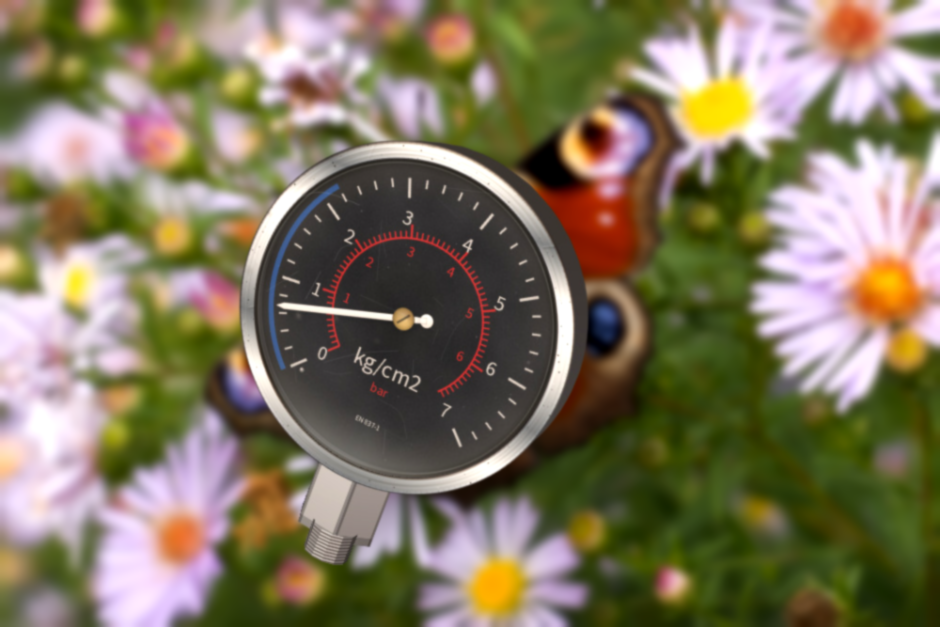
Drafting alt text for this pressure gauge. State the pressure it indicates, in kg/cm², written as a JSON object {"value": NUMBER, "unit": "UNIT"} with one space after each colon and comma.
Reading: {"value": 0.7, "unit": "kg/cm²"}
